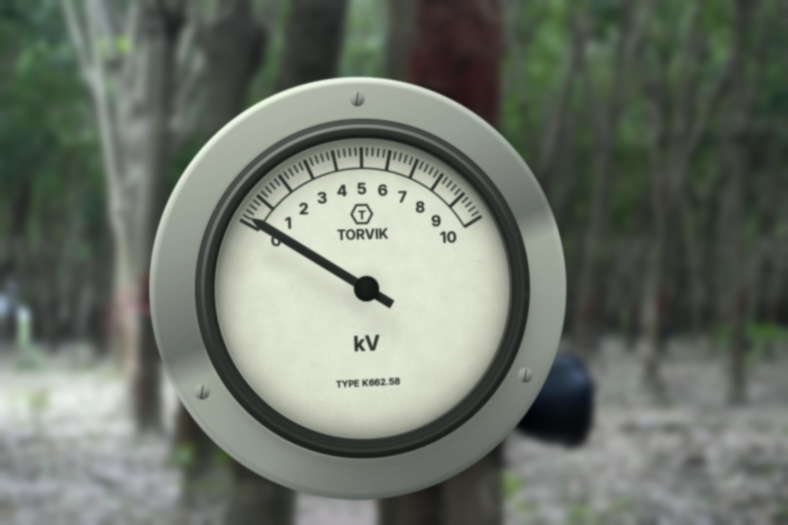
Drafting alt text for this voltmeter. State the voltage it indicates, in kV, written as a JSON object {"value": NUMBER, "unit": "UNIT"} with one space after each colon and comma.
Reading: {"value": 0.2, "unit": "kV"}
